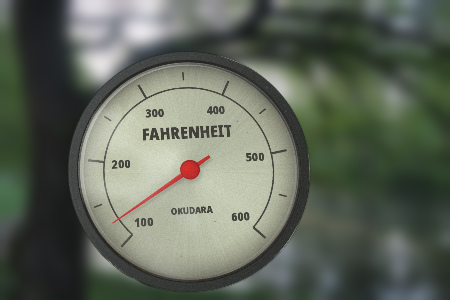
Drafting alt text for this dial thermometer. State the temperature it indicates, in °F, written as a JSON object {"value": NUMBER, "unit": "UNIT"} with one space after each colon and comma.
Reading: {"value": 125, "unit": "°F"}
